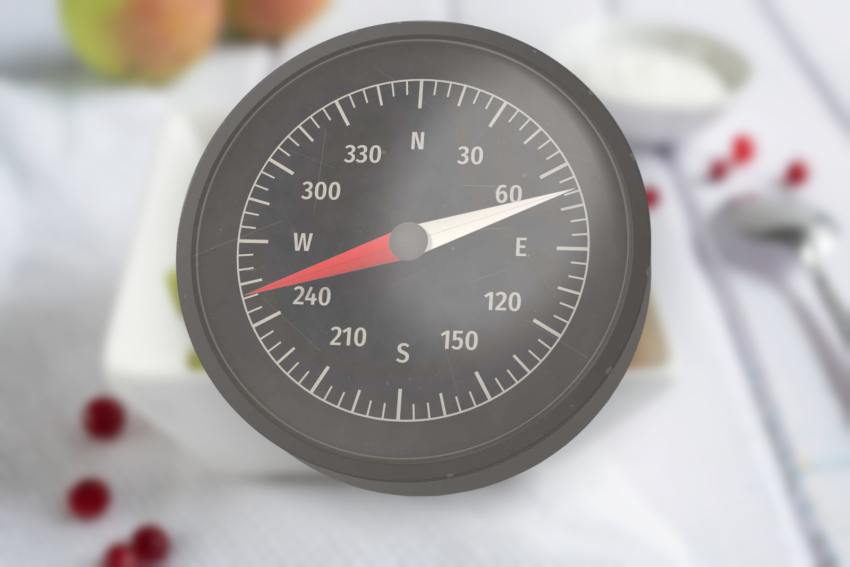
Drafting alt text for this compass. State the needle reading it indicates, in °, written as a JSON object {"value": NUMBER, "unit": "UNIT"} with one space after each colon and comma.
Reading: {"value": 250, "unit": "°"}
